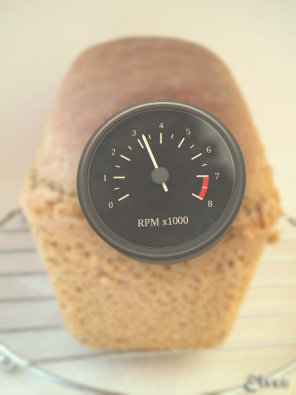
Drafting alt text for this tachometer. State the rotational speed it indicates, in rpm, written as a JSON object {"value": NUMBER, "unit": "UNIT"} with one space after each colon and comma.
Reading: {"value": 3250, "unit": "rpm"}
